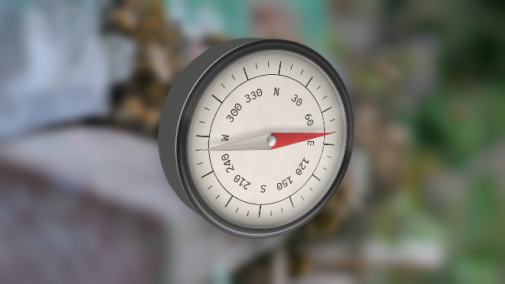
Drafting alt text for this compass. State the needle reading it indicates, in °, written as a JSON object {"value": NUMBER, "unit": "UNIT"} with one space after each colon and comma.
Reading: {"value": 80, "unit": "°"}
